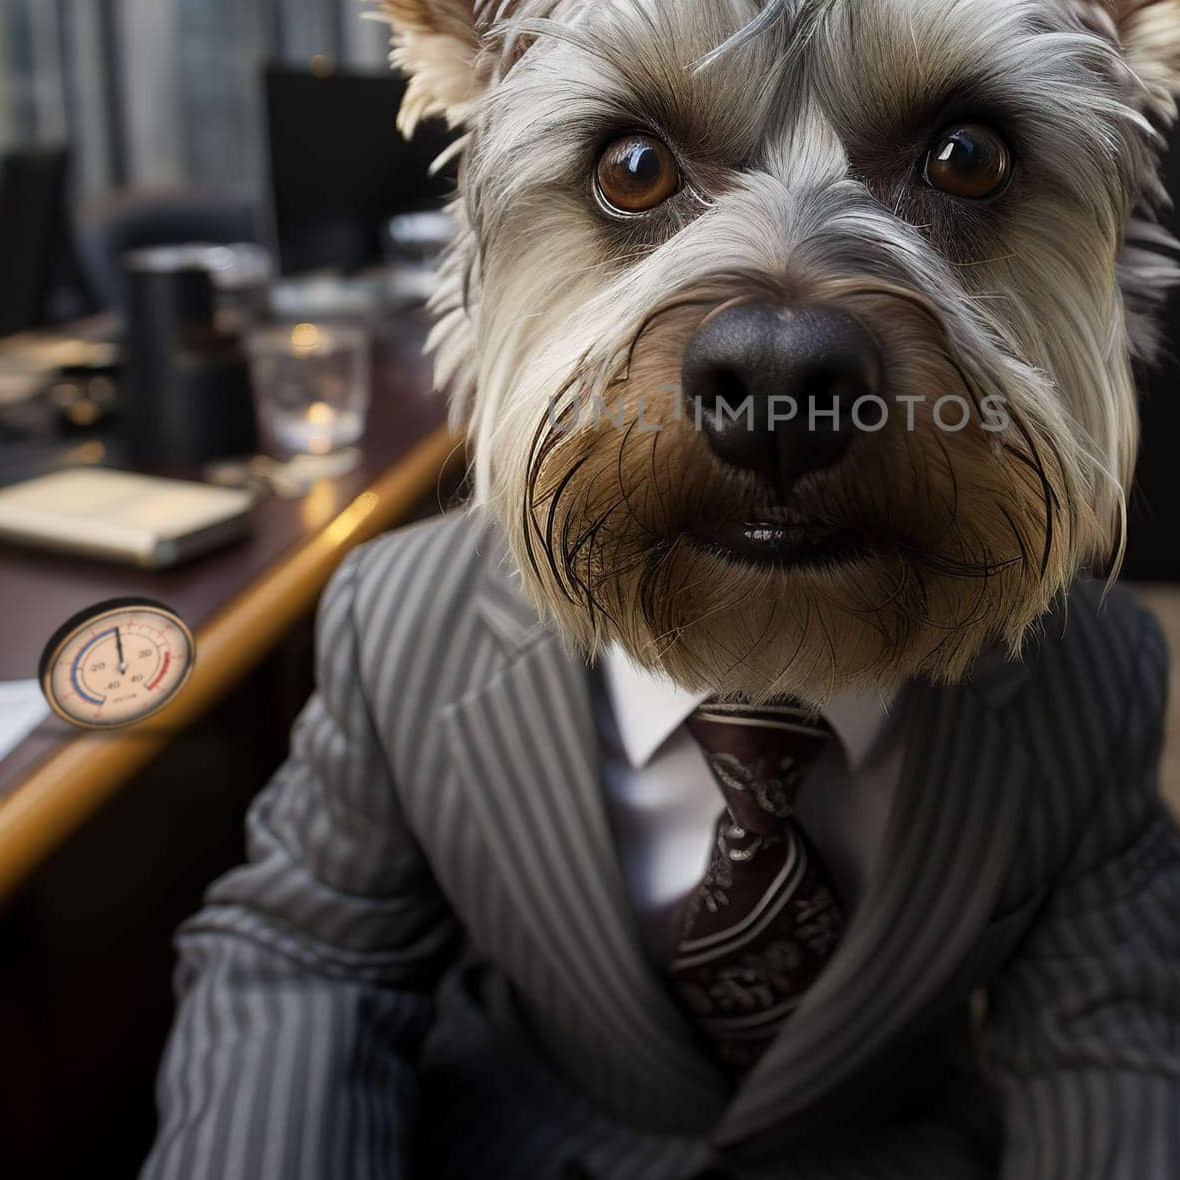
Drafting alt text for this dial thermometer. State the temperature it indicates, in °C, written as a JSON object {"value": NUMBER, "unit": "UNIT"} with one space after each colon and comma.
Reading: {"value": 0, "unit": "°C"}
